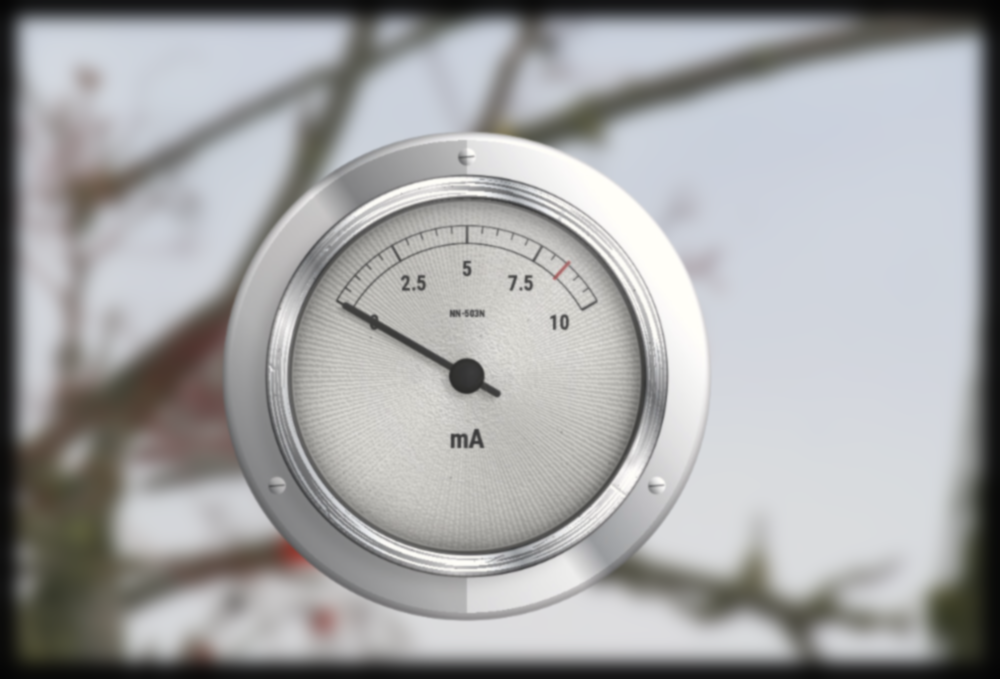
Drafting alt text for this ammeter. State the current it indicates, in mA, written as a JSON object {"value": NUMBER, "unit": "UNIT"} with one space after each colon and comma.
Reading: {"value": 0, "unit": "mA"}
